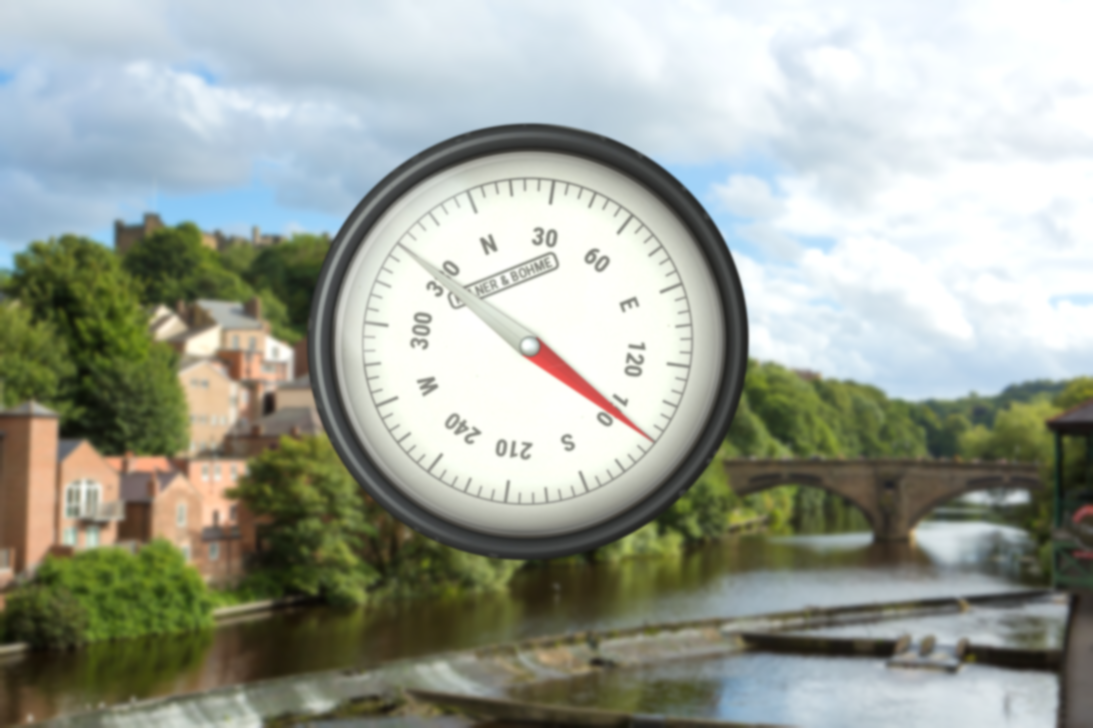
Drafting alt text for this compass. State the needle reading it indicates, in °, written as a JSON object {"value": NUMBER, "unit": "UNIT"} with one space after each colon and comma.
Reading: {"value": 150, "unit": "°"}
